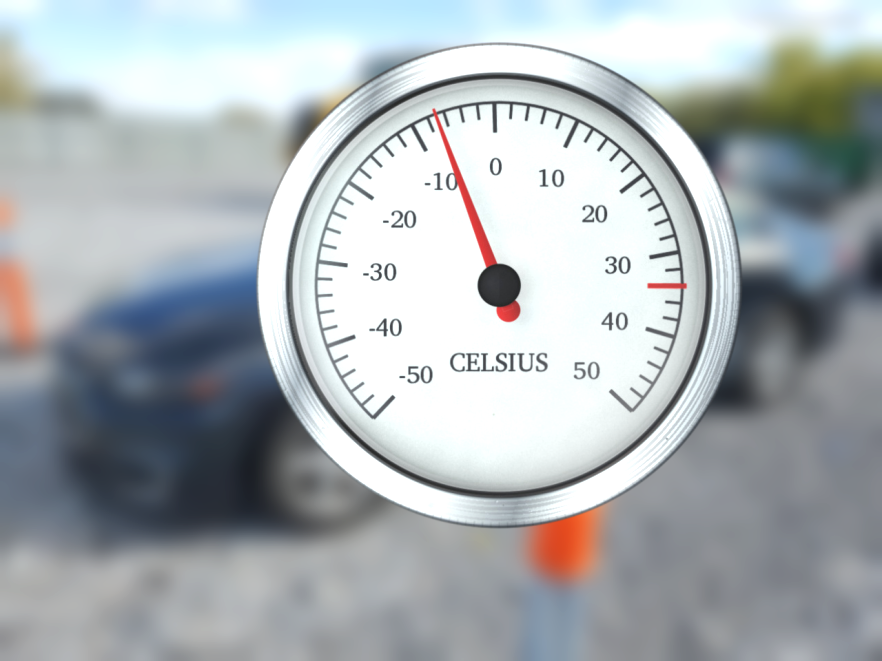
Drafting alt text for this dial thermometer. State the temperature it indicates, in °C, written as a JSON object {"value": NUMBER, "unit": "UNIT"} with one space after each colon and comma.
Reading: {"value": -7, "unit": "°C"}
